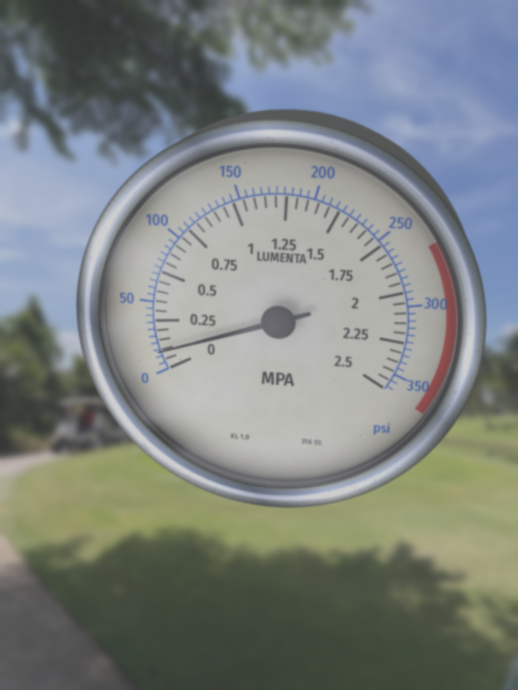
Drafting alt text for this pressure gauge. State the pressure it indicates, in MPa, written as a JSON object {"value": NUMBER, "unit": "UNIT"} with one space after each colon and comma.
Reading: {"value": 0.1, "unit": "MPa"}
